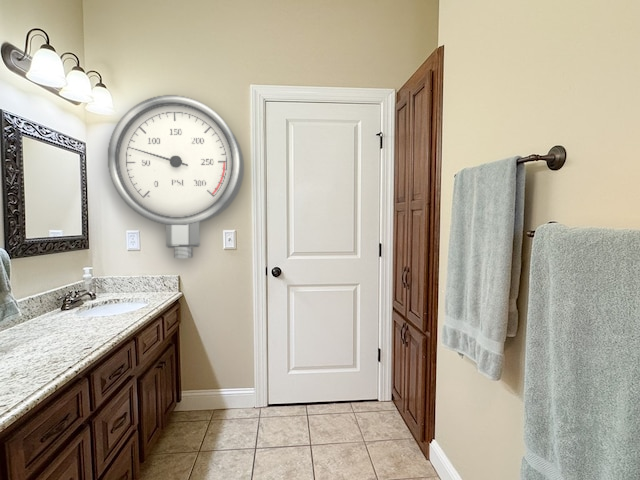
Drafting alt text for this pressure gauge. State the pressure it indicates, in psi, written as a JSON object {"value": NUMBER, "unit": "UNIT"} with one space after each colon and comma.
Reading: {"value": 70, "unit": "psi"}
